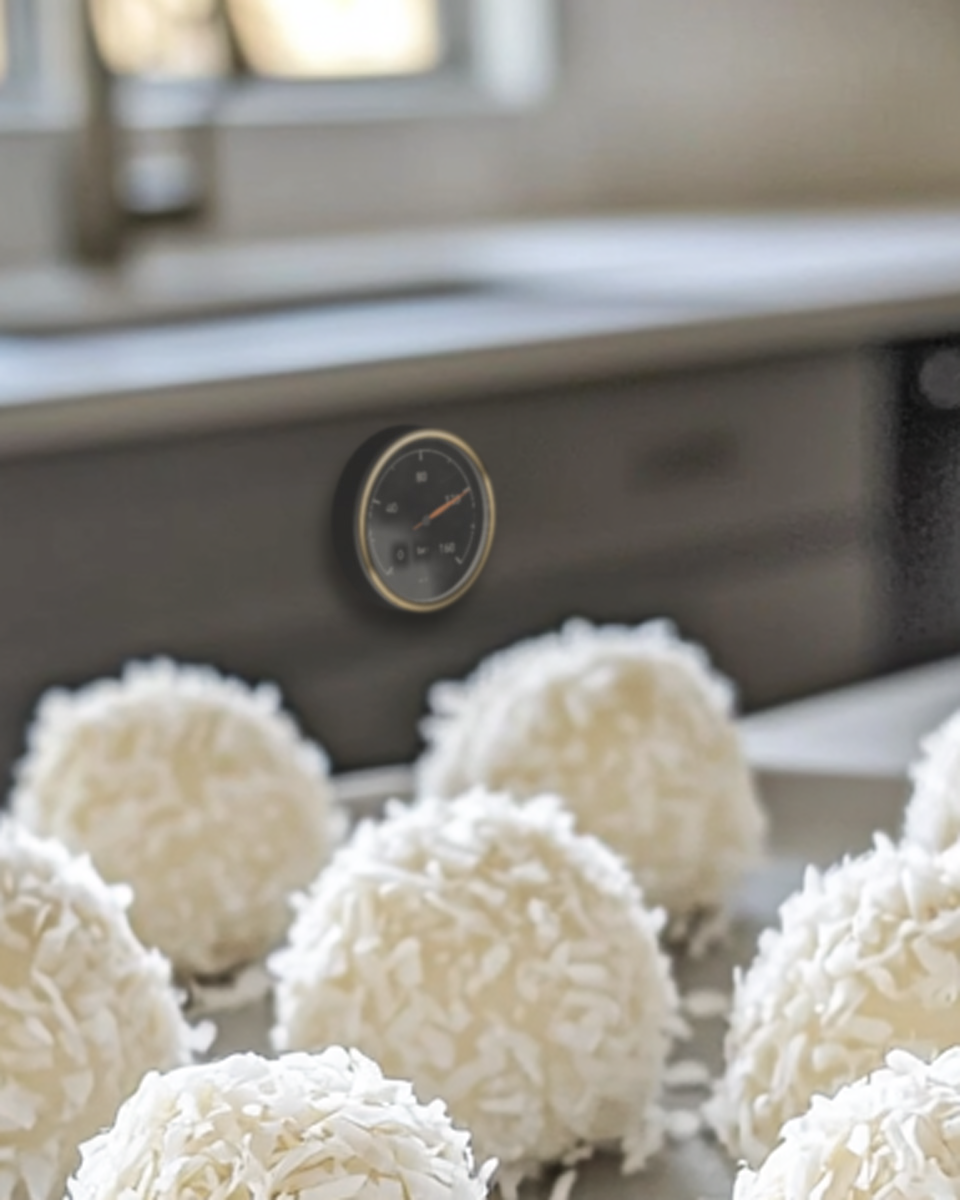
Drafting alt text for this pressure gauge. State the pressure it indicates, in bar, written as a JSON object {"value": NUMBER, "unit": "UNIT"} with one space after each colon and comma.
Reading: {"value": 120, "unit": "bar"}
